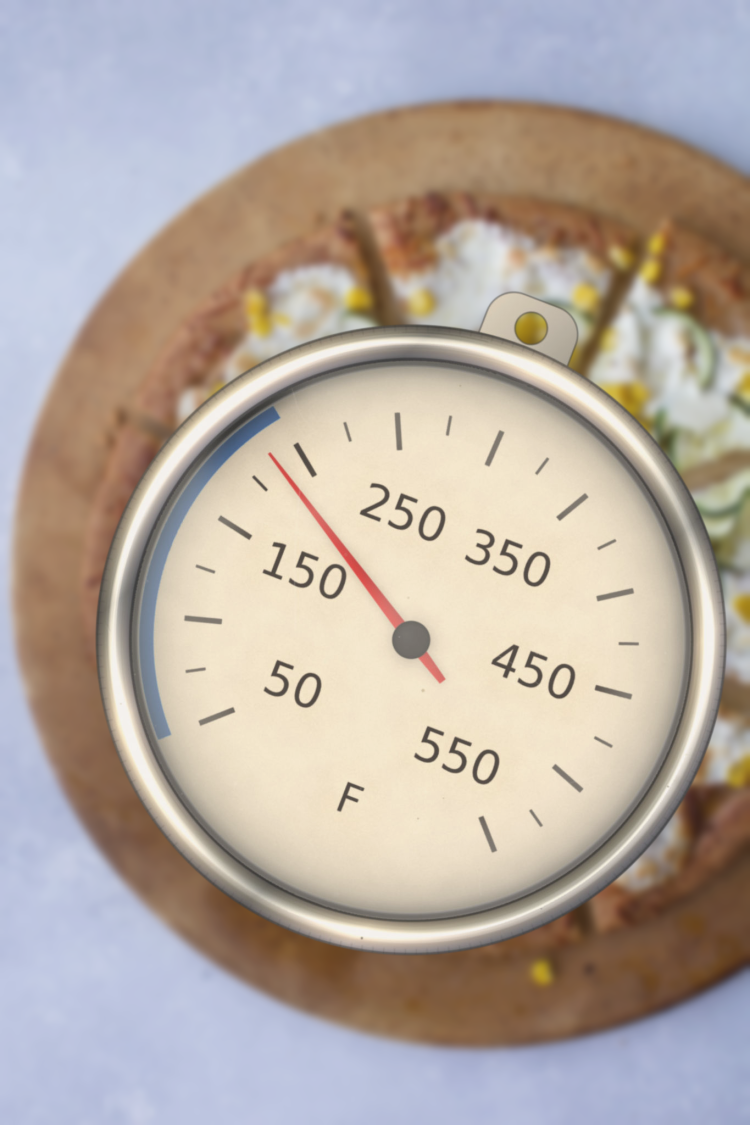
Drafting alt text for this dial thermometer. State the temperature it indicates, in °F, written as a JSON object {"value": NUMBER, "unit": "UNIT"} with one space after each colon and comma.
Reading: {"value": 187.5, "unit": "°F"}
